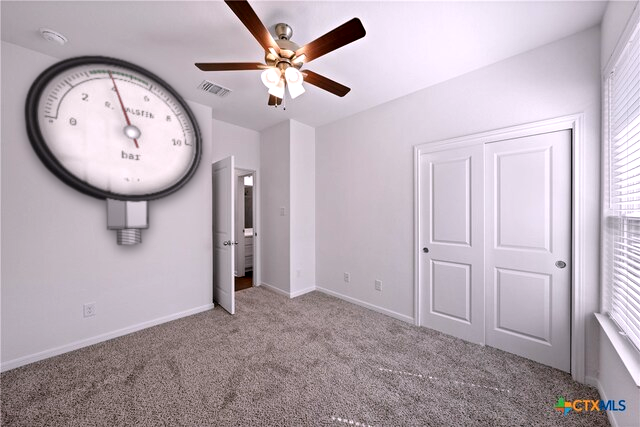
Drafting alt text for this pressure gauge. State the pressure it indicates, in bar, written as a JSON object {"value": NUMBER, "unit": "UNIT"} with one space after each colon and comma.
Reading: {"value": 4, "unit": "bar"}
